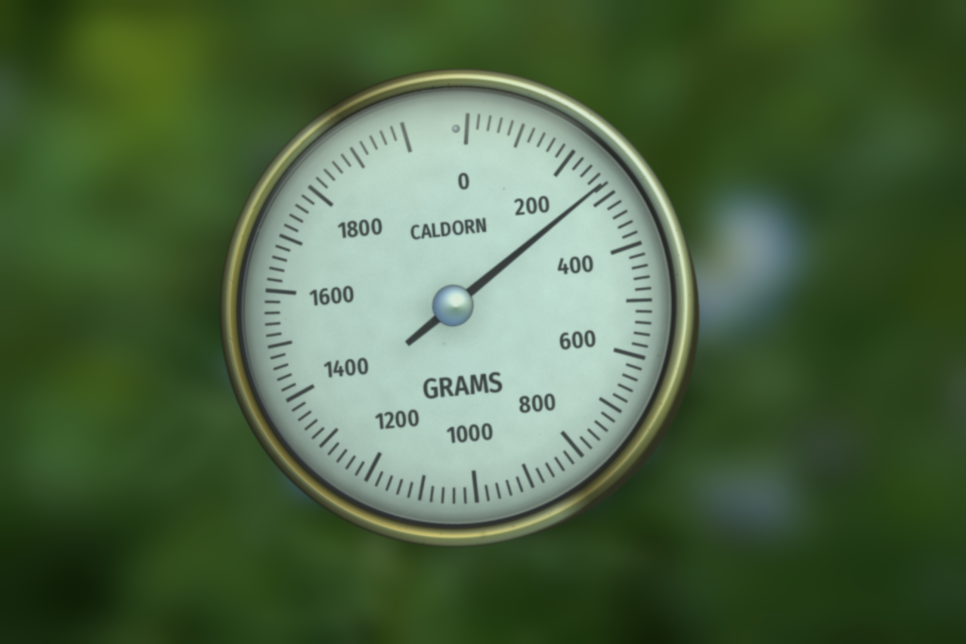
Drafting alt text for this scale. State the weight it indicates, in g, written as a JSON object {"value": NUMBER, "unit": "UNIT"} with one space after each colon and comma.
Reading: {"value": 280, "unit": "g"}
